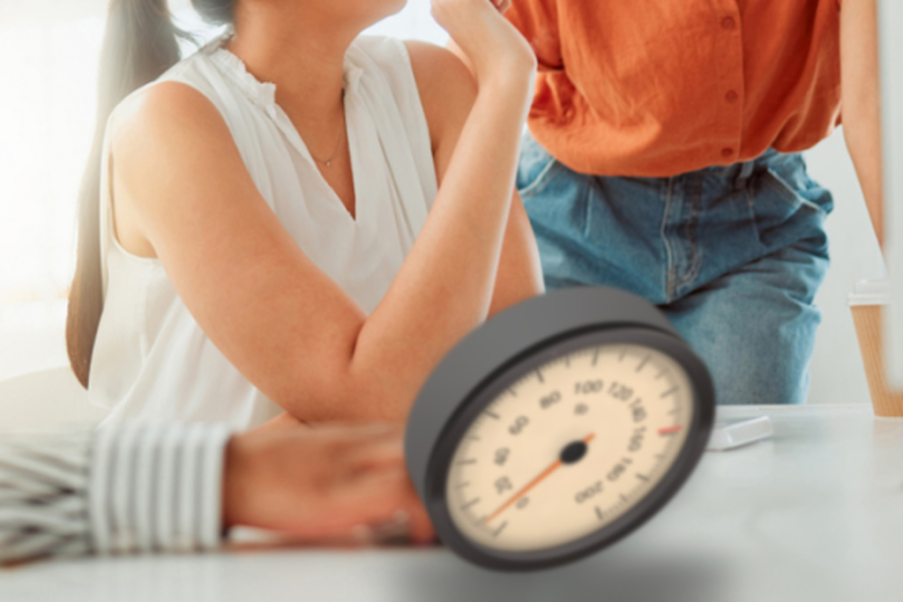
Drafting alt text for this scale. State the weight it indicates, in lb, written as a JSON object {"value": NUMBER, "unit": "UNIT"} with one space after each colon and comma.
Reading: {"value": 10, "unit": "lb"}
